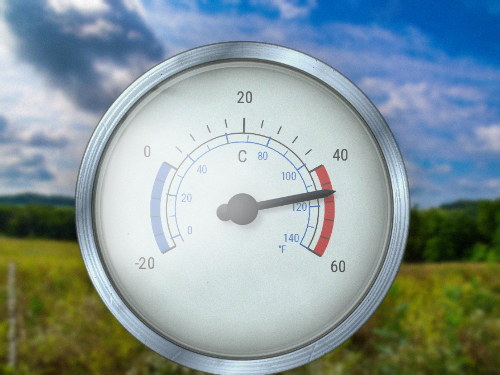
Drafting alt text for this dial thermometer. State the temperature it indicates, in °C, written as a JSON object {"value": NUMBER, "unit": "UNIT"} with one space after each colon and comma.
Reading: {"value": 46, "unit": "°C"}
